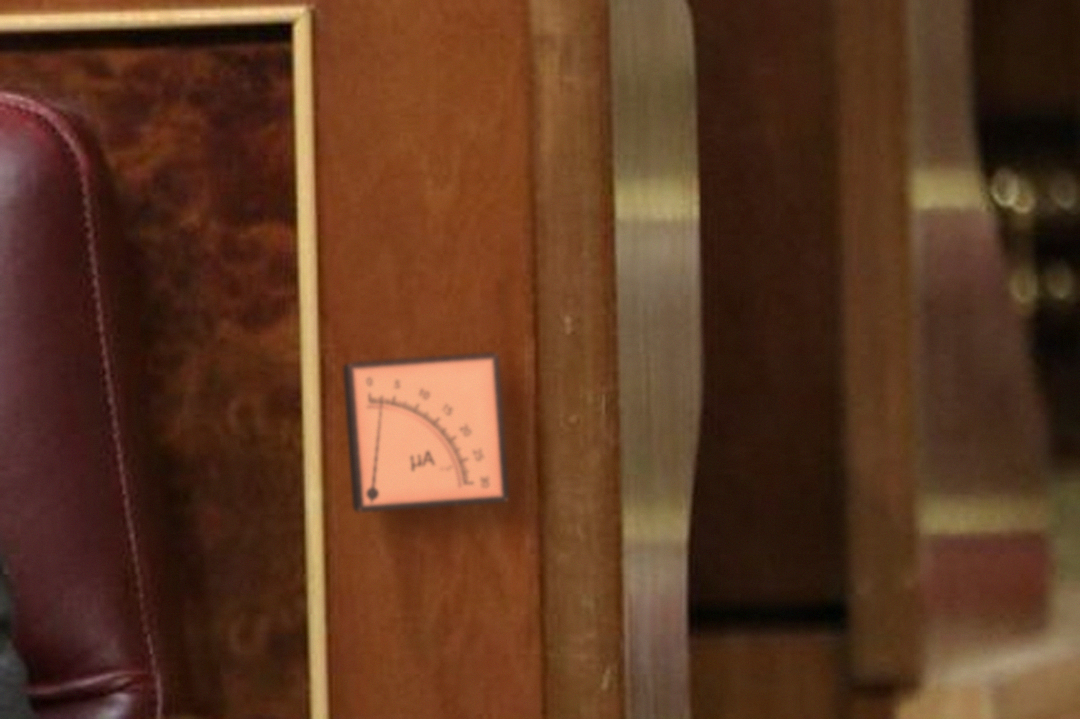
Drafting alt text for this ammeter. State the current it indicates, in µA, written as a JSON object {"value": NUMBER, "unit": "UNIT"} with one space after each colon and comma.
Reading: {"value": 2.5, "unit": "µA"}
